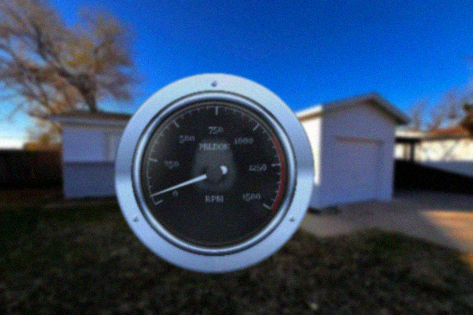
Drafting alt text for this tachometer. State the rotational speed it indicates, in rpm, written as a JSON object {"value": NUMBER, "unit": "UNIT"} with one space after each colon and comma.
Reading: {"value": 50, "unit": "rpm"}
